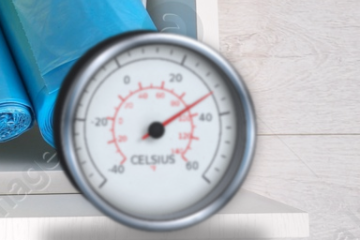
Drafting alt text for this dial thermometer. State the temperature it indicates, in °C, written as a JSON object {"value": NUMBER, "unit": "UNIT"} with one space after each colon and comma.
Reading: {"value": 32, "unit": "°C"}
